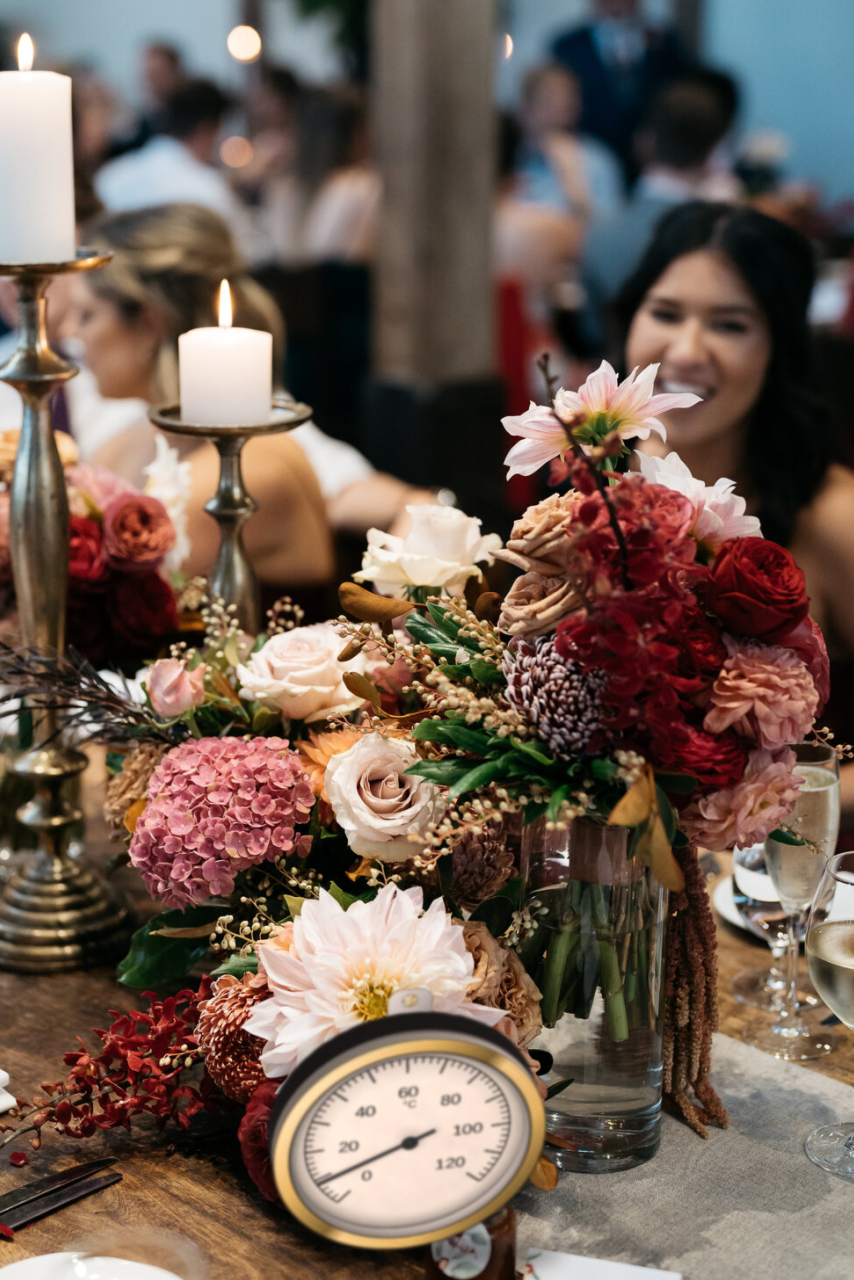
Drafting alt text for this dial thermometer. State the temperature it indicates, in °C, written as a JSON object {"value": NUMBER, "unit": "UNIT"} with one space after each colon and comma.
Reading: {"value": 10, "unit": "°C"}
